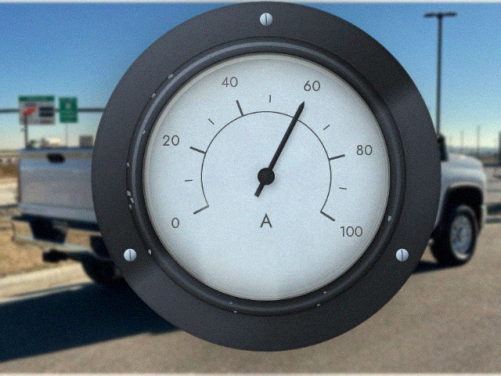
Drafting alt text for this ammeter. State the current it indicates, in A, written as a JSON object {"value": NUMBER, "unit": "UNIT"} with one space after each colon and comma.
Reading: {"value": 60, "unit": "A"}
